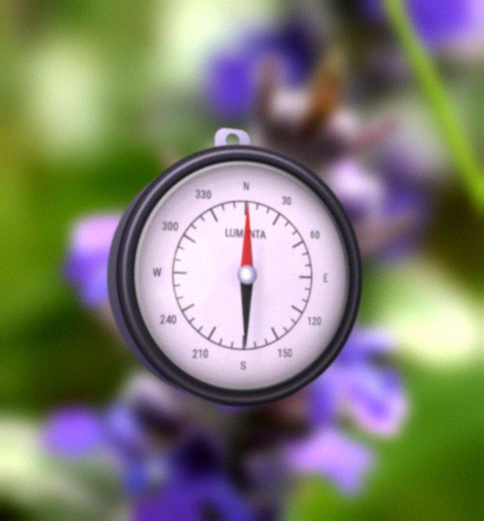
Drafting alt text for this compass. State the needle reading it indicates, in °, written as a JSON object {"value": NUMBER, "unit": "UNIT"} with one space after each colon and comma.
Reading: {"value": 0, "unit": "°"}
